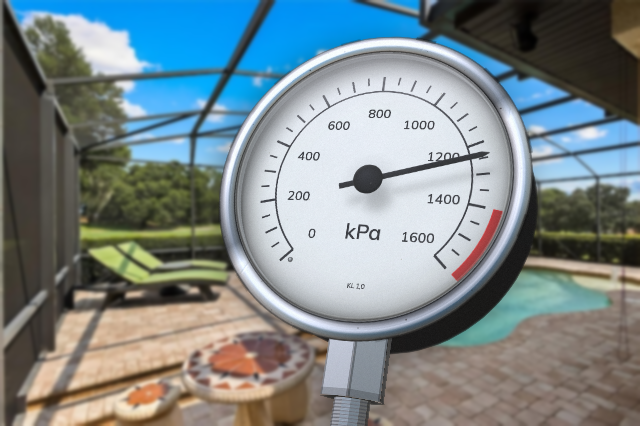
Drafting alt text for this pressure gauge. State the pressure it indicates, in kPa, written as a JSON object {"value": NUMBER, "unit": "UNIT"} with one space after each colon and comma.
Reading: {"value": 1250, "unit": "kPa"}
